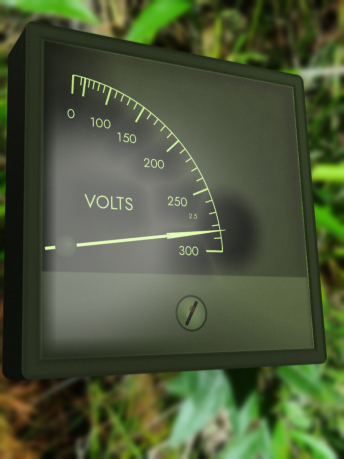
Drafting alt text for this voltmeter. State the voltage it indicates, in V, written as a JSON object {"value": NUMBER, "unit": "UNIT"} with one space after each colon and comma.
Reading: {"value": 285, "unit": "V"}
